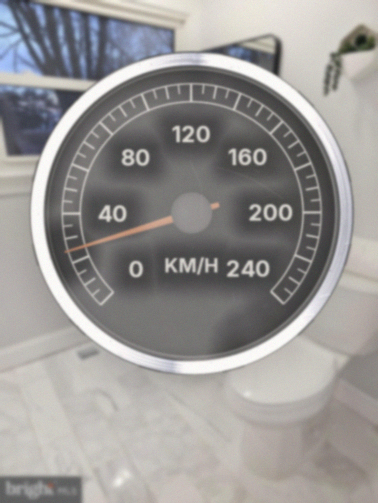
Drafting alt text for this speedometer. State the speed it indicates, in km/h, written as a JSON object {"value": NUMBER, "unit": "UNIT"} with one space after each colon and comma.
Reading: {"value": 25, "unit": "km/h"}
